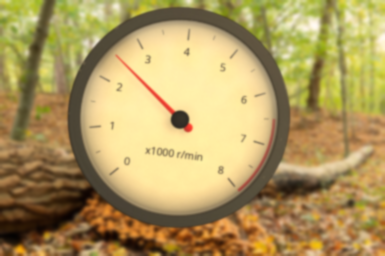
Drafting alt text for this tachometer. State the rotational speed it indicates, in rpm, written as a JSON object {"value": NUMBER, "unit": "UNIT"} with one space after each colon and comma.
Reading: {"value": 2500, "unit": "rpm"}
